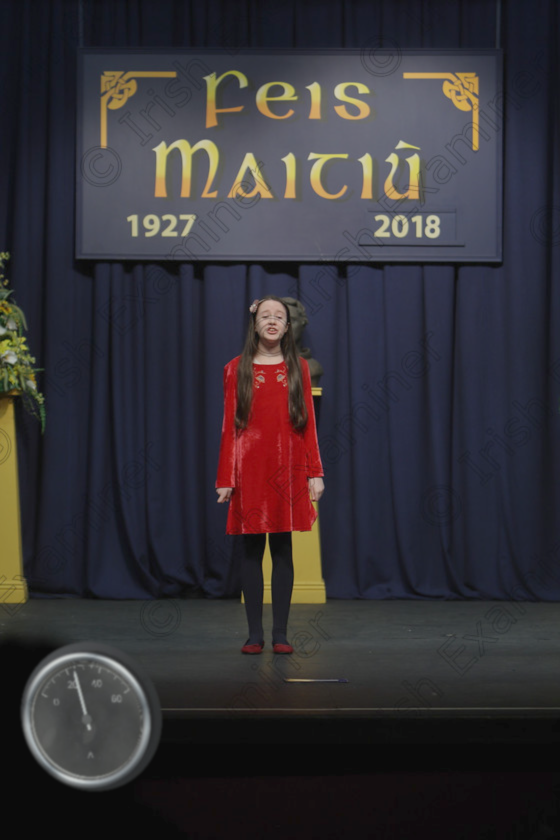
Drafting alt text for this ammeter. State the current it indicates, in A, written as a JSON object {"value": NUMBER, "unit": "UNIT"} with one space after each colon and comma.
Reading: {"value": 25, "unit": "A"}
